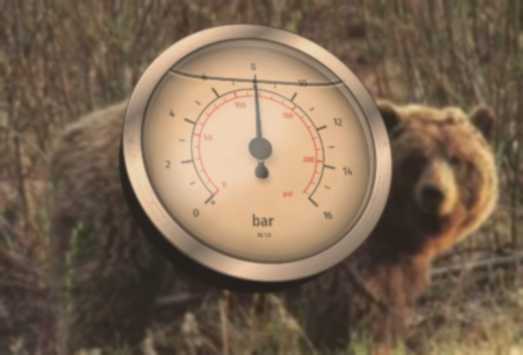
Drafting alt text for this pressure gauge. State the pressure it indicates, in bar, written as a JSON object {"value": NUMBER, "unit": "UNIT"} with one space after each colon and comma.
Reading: {"value": 8, "unit": "bar"}
